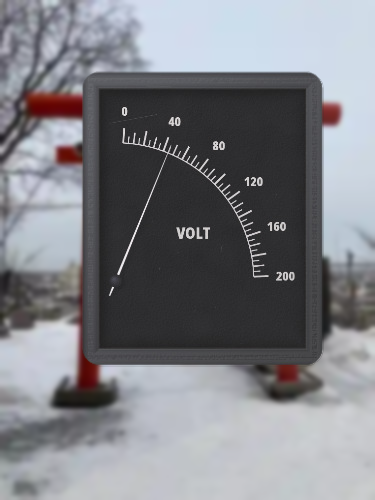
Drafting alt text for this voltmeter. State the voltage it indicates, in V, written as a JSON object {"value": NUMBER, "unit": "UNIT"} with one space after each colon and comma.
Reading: {"value": 45, "unit": "V"}
